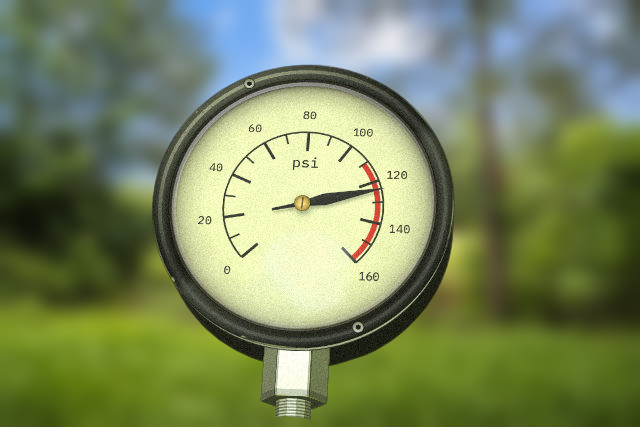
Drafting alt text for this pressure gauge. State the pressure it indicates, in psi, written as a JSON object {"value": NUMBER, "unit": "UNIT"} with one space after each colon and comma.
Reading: {"value": 125, "unit": "psi"}
